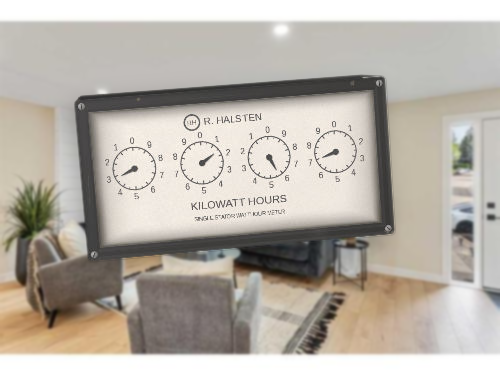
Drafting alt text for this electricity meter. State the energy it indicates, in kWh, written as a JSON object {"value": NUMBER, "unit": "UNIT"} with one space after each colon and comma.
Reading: {"value": 3157, "unit": "kWh"}
